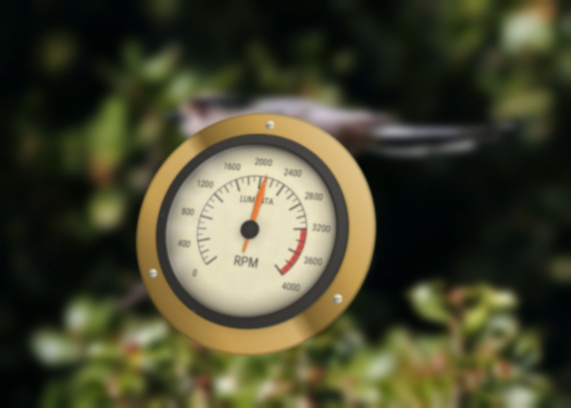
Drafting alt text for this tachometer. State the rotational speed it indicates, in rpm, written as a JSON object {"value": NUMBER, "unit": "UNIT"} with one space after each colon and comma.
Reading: {"value": 2100, "unit": "rpm"}
